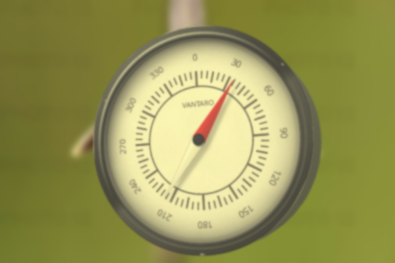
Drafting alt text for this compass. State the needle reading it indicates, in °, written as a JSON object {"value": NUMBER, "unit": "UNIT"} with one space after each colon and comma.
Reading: {"value": 35, "unit": "°"}
